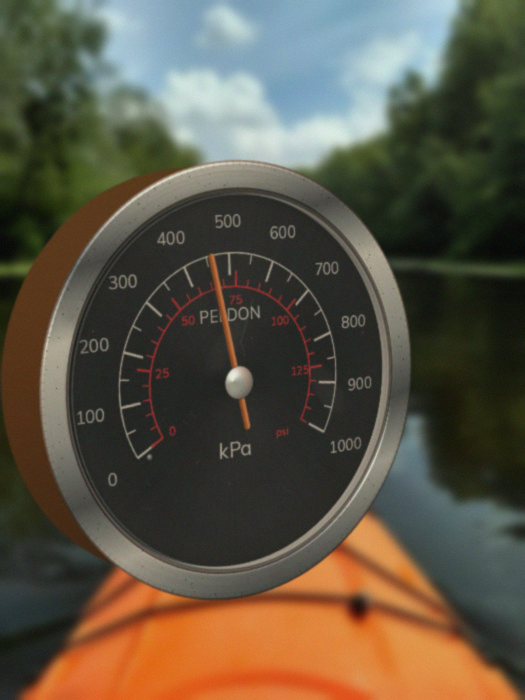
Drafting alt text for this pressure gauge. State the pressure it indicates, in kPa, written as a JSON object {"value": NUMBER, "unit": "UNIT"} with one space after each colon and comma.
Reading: {"value": 450, "unit": "kPa"}
